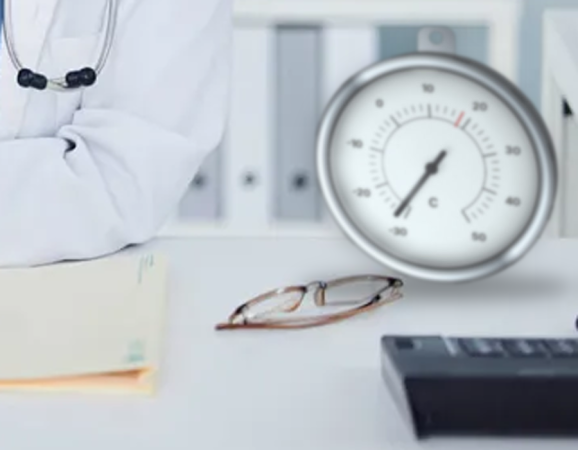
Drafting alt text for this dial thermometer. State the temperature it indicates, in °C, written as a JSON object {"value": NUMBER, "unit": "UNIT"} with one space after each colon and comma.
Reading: {"value": -28, "unit": "°C"}
